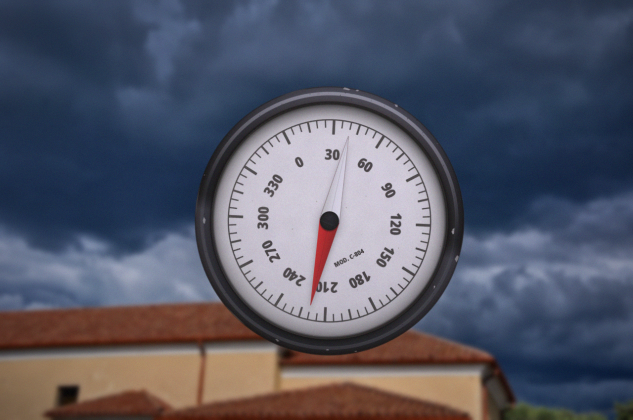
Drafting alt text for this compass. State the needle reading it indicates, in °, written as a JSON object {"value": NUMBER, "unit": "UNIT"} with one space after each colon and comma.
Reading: {"value": 220, "unit": "°"}
